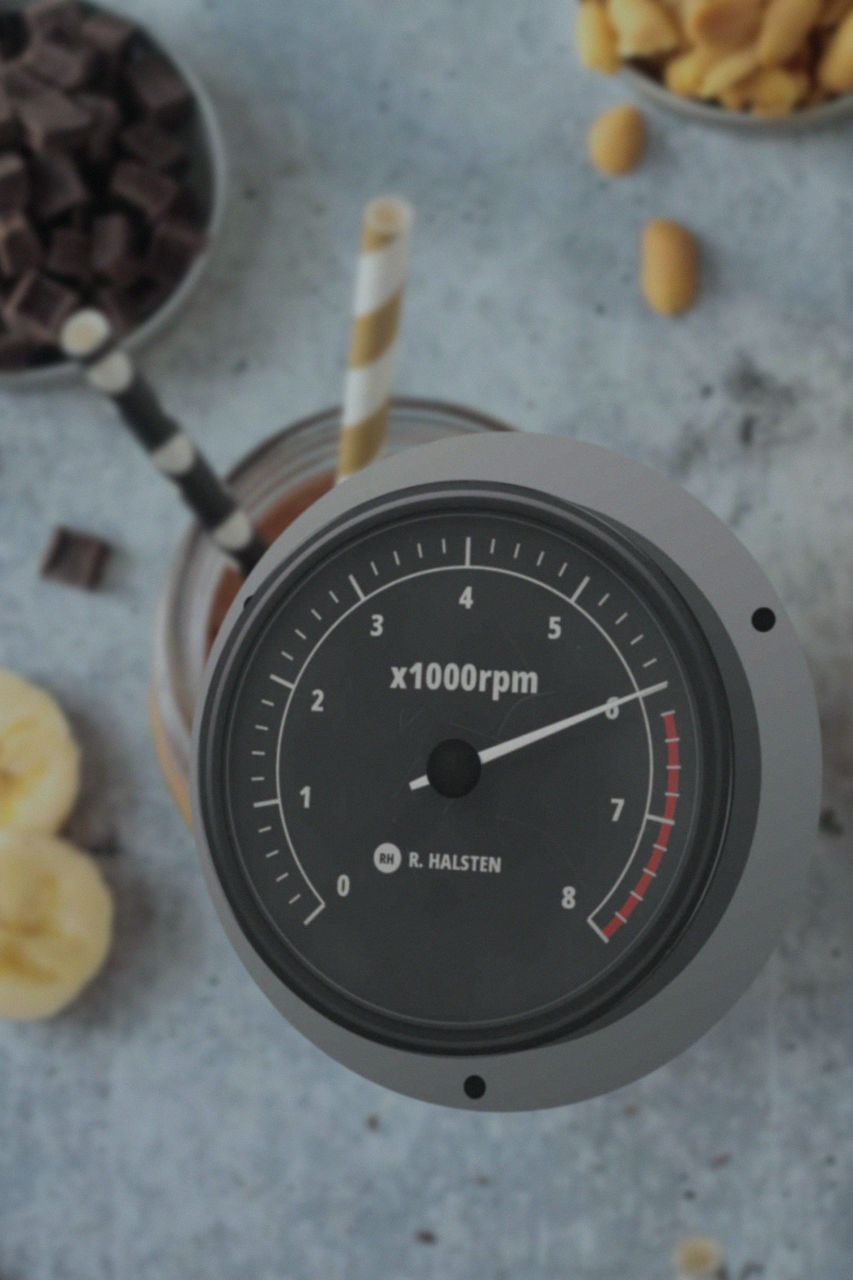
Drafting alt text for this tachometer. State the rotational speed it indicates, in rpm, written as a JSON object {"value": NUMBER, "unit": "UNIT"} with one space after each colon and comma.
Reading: {"value": 6000, "unit": "rpm"}
